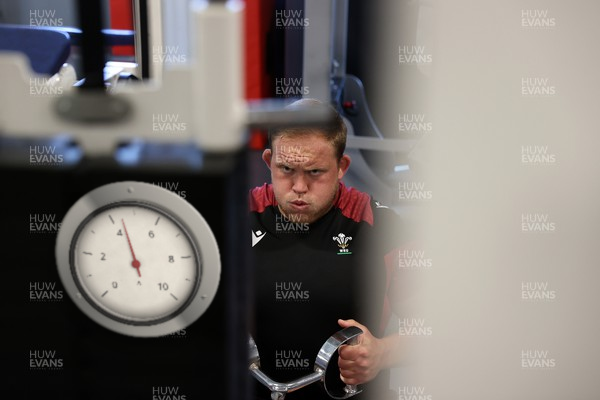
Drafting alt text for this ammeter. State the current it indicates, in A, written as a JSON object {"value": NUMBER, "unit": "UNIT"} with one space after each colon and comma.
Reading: {"value": 4.5, "unit": "A"}
